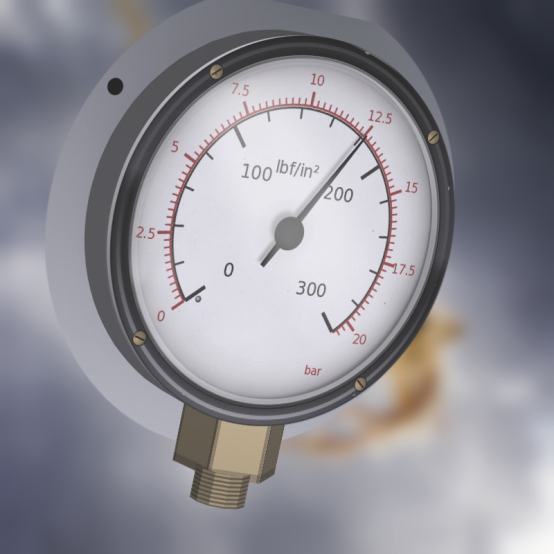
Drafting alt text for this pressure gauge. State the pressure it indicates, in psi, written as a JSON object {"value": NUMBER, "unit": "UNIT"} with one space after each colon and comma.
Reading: {"value": 180, "unit": "psi"}
